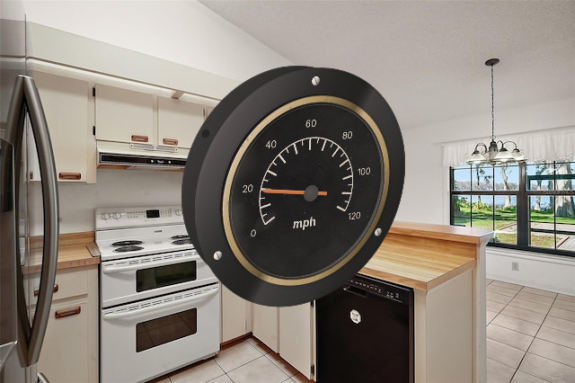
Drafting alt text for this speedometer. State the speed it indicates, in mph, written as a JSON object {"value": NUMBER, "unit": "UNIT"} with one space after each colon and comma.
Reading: {"value": 20, "unit": "mph"}
